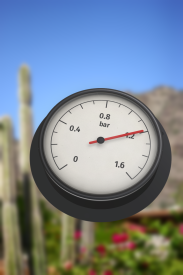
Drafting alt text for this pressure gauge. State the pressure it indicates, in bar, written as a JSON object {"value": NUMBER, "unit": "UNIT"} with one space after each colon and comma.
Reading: {"value": 1.2, "unit": "bar"}
